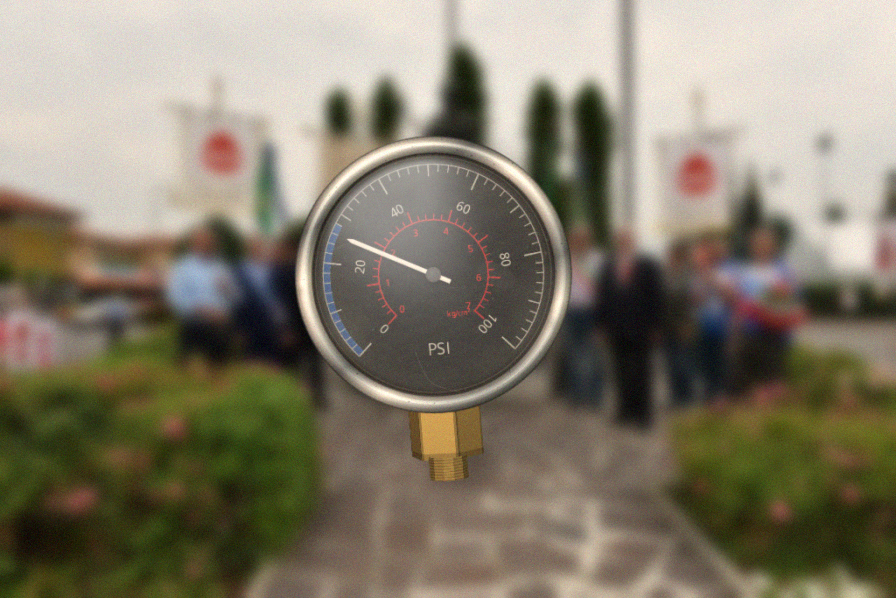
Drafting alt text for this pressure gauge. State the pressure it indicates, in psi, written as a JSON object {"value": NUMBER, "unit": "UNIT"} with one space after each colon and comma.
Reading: {"value": 26, "unit": "psi"}
